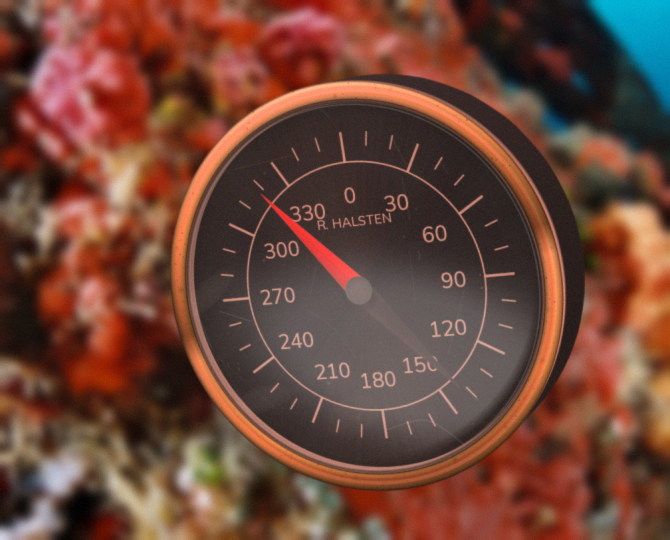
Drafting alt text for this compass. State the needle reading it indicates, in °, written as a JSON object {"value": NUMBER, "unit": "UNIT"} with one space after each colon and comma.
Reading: {"value": 320, "unit": "°"}
